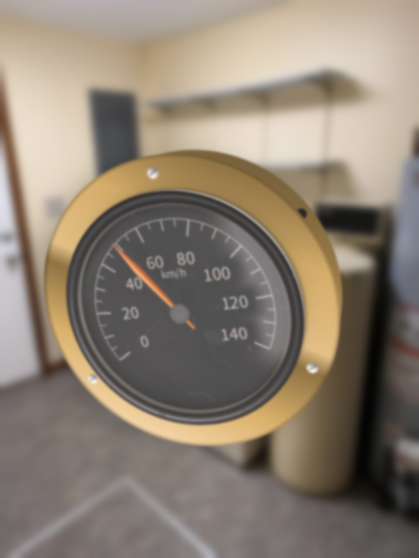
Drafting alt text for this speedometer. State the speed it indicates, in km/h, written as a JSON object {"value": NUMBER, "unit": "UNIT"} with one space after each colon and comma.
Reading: {"value": 50, "unit": "km/h"}
